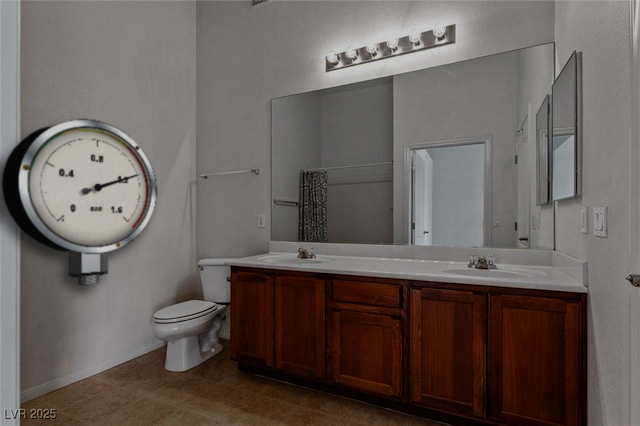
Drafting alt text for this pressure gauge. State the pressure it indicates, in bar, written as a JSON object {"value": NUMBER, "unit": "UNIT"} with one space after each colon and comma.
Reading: {"value": 1.2, "unit": "bar"}
